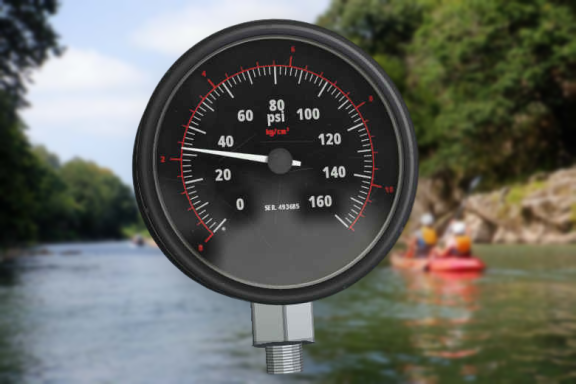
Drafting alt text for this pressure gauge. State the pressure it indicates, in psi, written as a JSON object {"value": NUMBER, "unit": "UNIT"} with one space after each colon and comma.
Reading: {"value": 32, "unit": "psi"}
